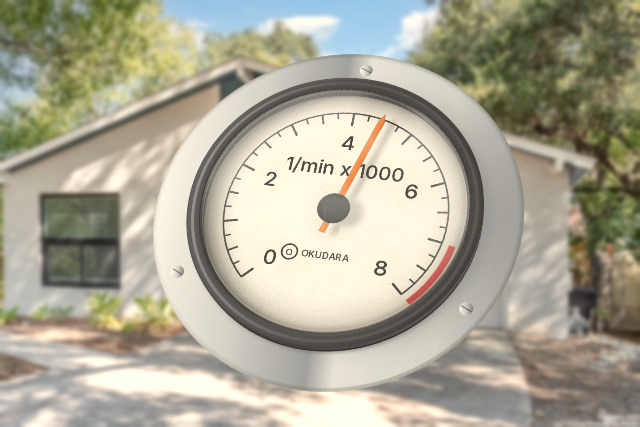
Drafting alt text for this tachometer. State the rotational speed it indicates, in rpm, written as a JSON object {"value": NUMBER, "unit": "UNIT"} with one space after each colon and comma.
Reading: {"value": 4500, "unit": "rpm"}
